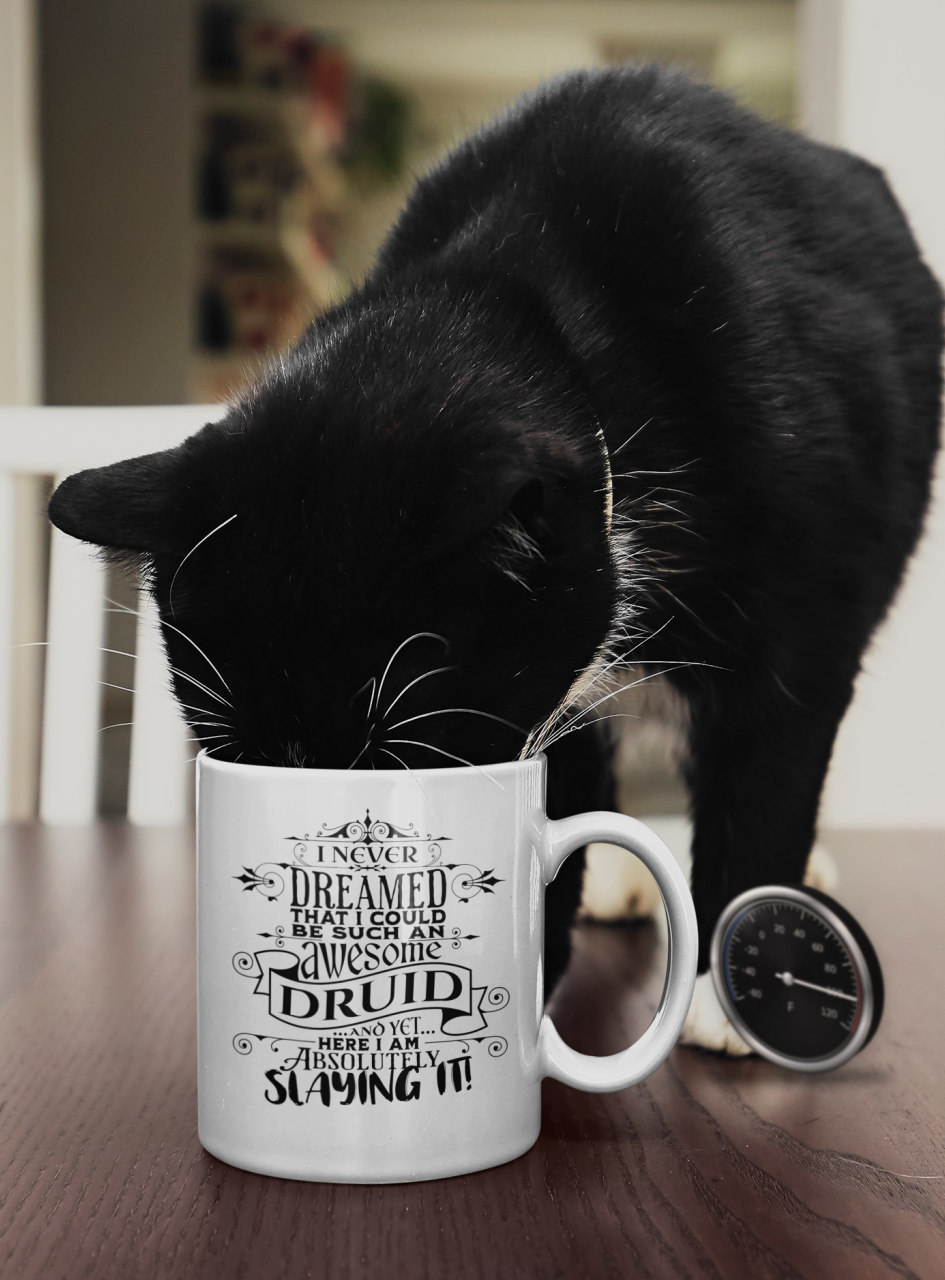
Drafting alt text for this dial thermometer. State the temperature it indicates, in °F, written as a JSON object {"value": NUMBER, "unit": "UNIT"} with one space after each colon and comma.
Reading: {"value": 100, "unit": "°F"}
